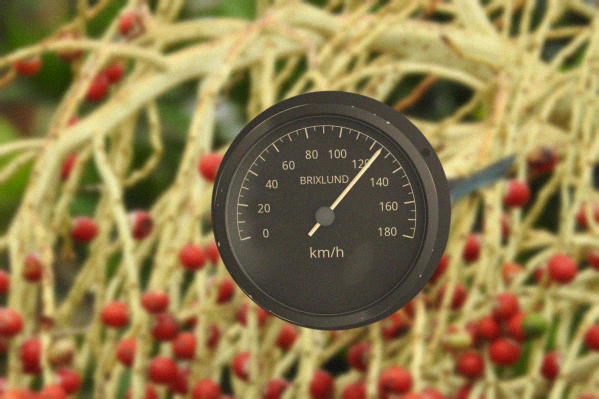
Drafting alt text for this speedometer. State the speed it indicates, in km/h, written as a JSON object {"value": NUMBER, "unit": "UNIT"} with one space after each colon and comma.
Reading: {"value": 125, "unit": "km/h"}
